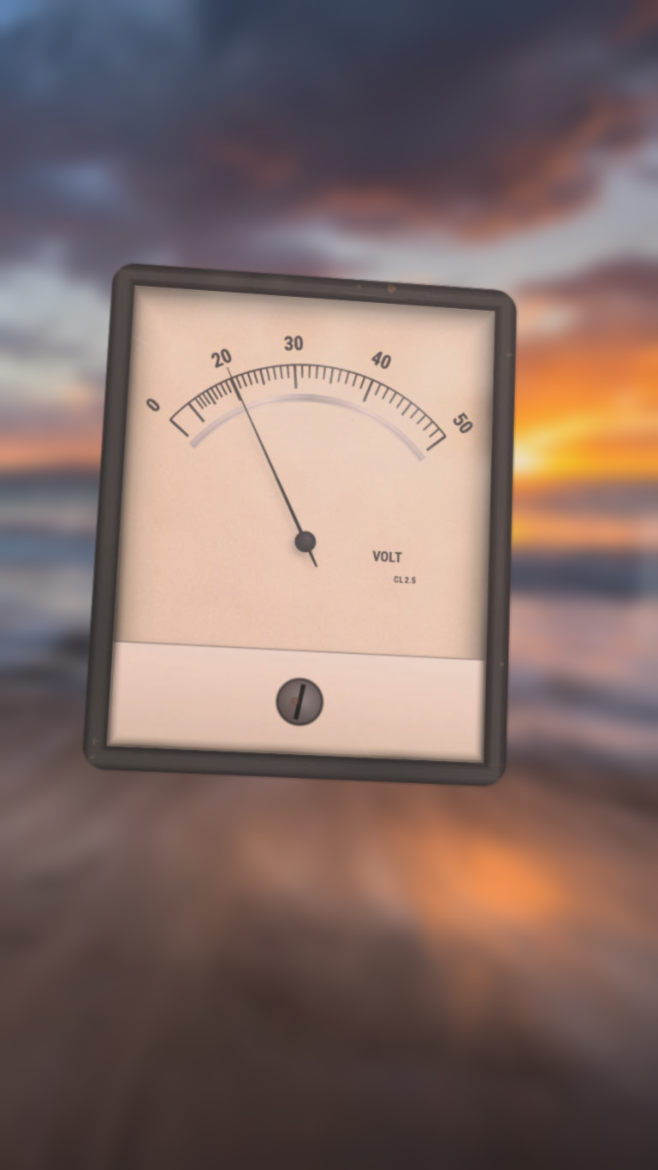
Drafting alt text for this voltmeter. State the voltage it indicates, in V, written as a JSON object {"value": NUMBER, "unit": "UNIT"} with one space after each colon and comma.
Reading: {"value": 20, "unit": "V"}
